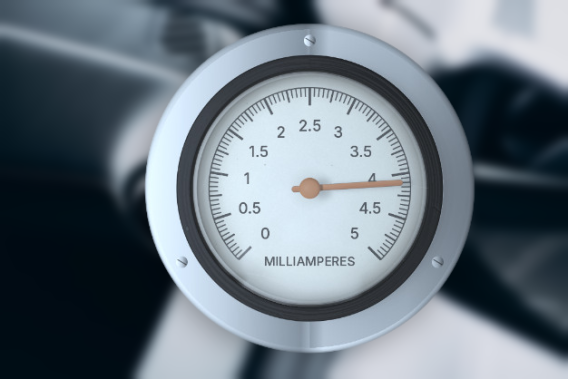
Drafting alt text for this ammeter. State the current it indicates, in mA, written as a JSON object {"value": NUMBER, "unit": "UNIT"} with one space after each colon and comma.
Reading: {"value": 4.1, "unit": "mA"}
